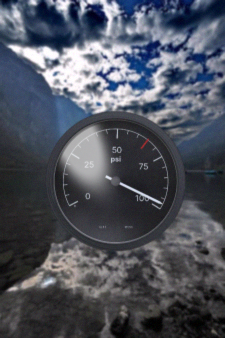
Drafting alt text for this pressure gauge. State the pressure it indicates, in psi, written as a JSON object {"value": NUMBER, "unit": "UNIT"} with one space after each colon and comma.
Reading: {"value": 97.5, "unit": "psi"}
